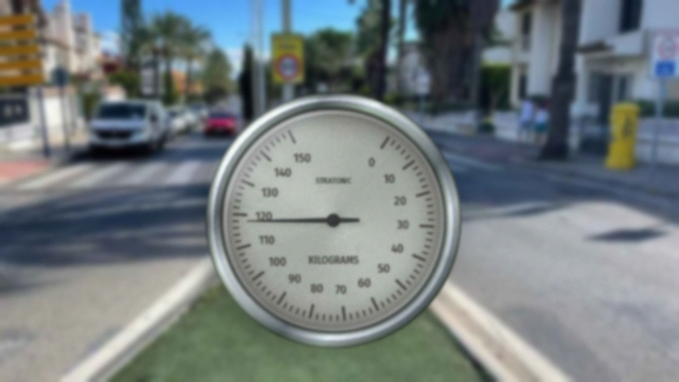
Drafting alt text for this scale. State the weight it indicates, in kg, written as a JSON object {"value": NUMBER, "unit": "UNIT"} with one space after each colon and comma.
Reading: {"value": 118, "unit": "kg"}
